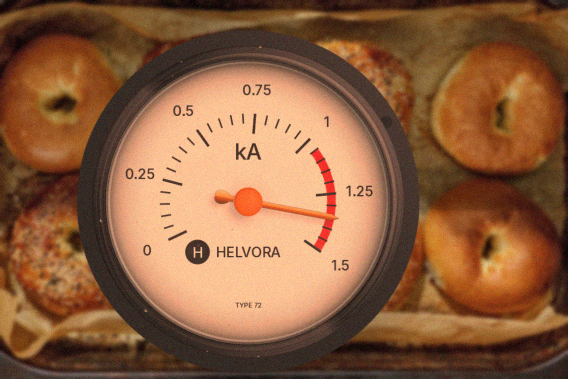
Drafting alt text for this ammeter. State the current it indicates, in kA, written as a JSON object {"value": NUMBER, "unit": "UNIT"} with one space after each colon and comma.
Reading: {"value": 1.35, "unit": "kA"}
